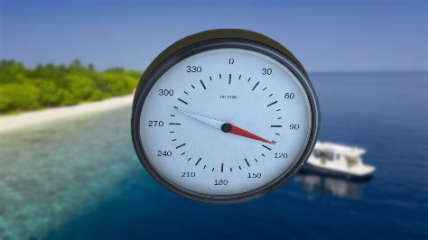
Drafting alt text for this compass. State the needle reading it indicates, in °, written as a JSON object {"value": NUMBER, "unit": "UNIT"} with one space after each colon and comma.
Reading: {"value": 110, "unit": "°"}
